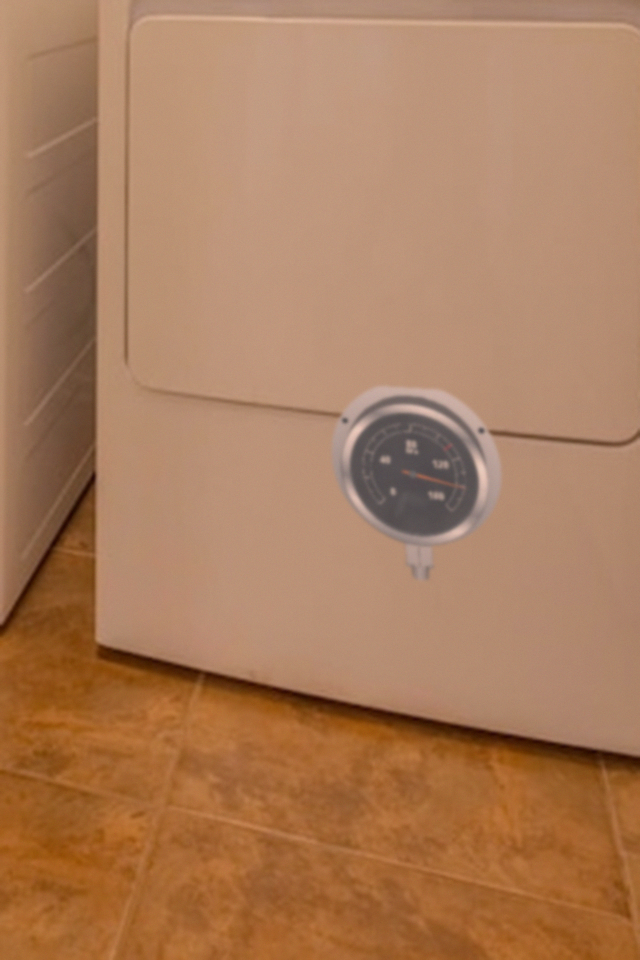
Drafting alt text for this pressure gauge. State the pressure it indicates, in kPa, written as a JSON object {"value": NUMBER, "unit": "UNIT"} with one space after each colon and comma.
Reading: {"value": 140, "unit": "kPa"}
